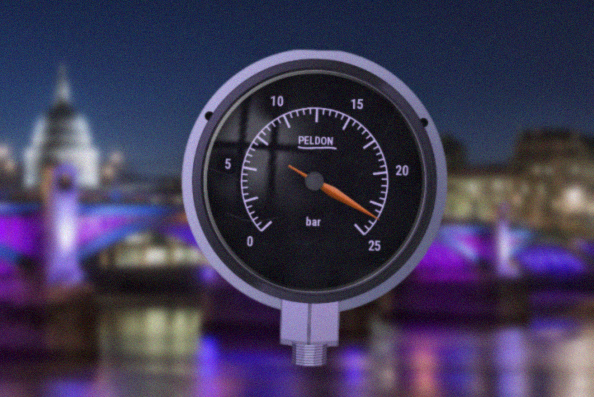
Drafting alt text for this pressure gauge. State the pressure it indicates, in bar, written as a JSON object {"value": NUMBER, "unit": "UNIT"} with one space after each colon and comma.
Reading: {"value": 23.5, "unit": "bar"}
